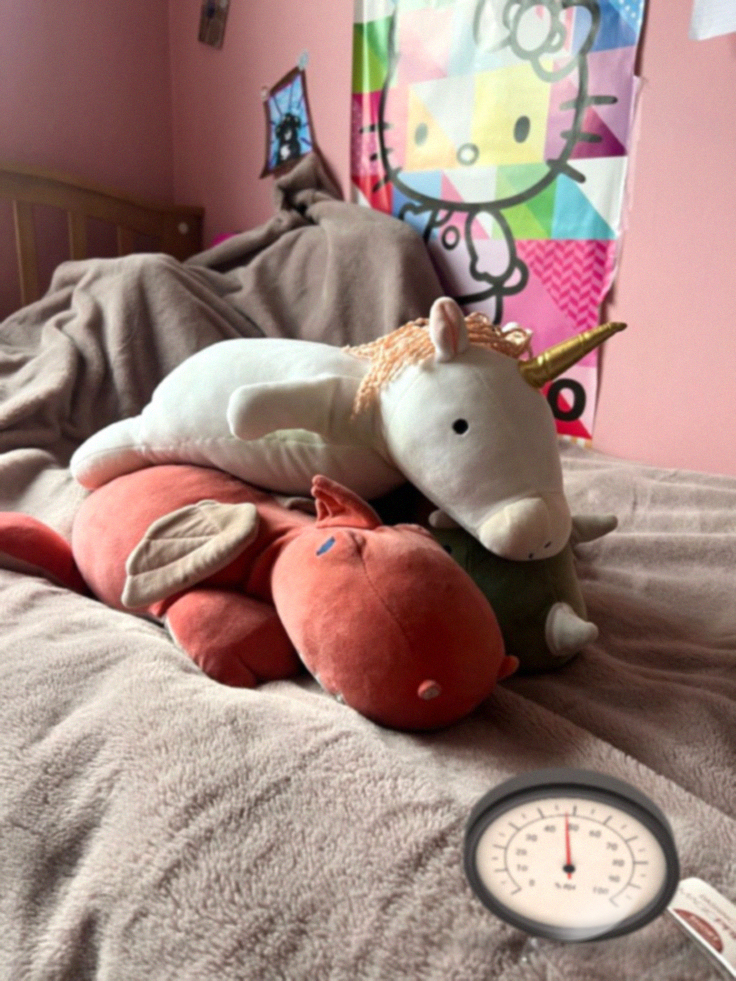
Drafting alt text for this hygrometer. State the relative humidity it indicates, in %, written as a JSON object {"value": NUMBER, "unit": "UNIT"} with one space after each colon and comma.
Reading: {"value": 47.5, "unit": "%"}
